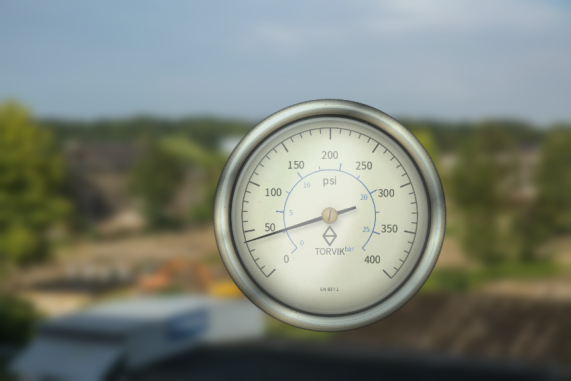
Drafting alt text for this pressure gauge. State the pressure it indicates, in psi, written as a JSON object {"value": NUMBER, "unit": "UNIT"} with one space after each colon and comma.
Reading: {"value": 40, "unit": "psi"}
